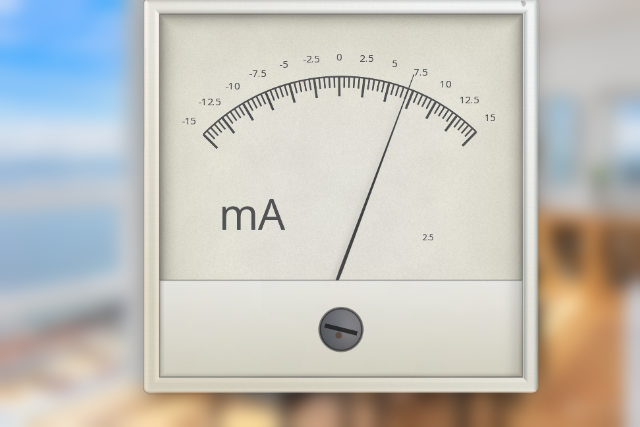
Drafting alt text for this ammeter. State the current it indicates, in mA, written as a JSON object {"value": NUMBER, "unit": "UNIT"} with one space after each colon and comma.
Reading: {"value": 7, "unit": "mA"}
